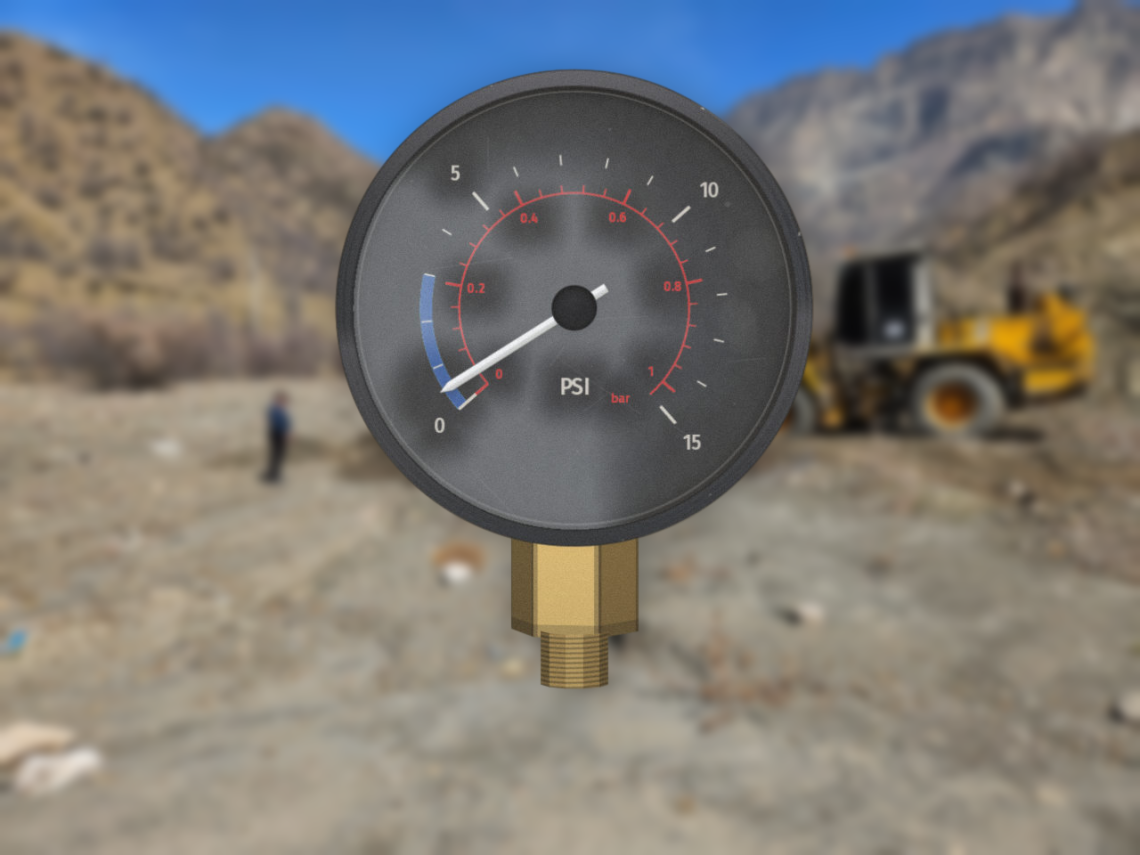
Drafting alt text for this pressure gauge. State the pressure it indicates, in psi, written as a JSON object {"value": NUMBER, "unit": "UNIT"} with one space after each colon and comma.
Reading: {"value": 0.5, "unit": "psi"}
